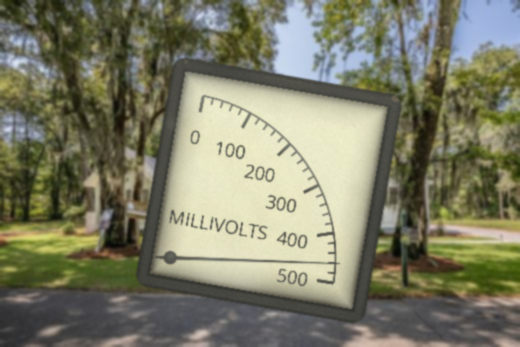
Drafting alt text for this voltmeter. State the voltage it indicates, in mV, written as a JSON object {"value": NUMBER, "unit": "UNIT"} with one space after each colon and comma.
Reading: {"value": 460, "unit": "mV"}
